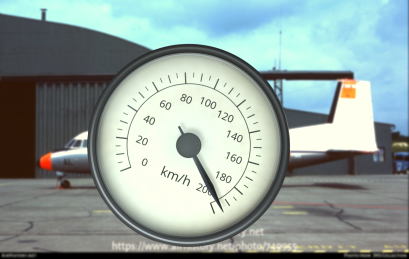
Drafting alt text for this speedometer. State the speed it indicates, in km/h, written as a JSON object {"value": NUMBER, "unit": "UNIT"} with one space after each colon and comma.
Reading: {"value": 195, "unit": "km/h"}
